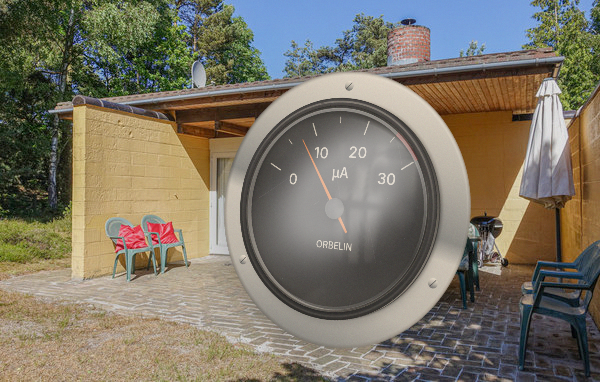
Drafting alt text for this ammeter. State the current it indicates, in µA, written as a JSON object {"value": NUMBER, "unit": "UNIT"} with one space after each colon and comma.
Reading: {"value": 7.5, "unit": "µA"}
